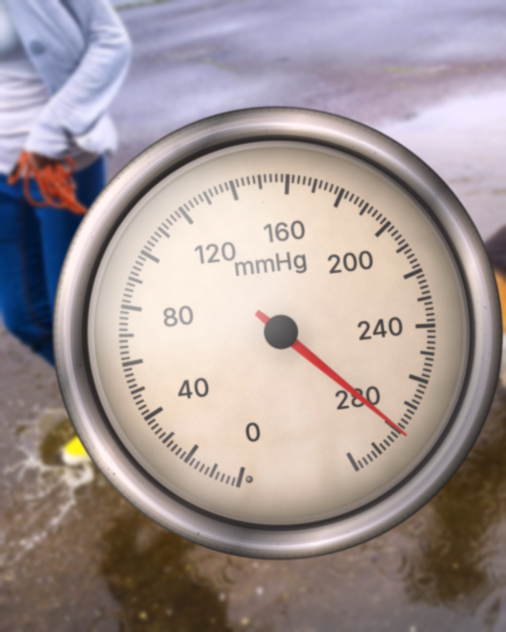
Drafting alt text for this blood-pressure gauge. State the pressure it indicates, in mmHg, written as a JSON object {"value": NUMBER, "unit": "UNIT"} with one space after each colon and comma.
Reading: {"value": 280, "unit": "mmHg"}
